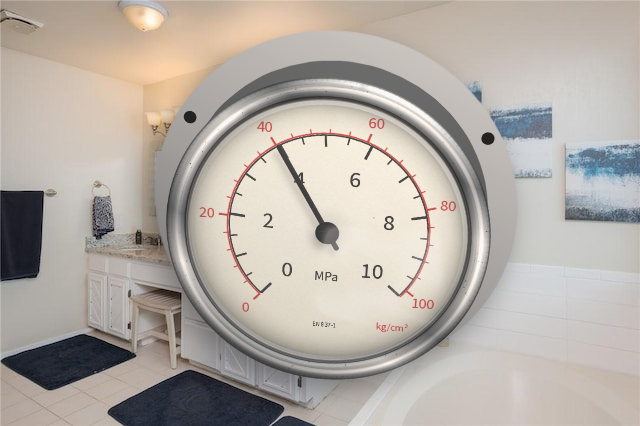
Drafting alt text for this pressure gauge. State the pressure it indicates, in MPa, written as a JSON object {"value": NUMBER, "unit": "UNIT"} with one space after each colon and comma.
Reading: {"value": 4, "unit": "MPa"}
